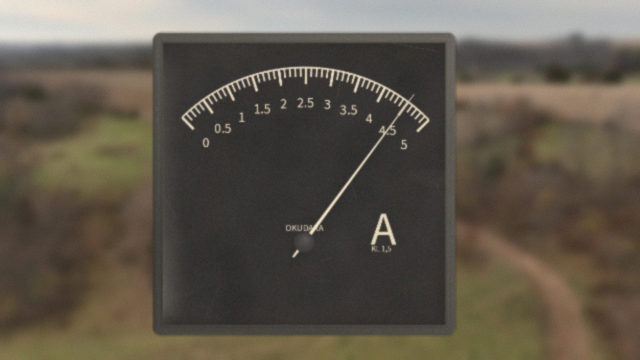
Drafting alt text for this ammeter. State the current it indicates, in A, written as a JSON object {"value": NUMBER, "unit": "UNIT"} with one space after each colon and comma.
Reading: {"value": 4.5, "unit": "A"}
